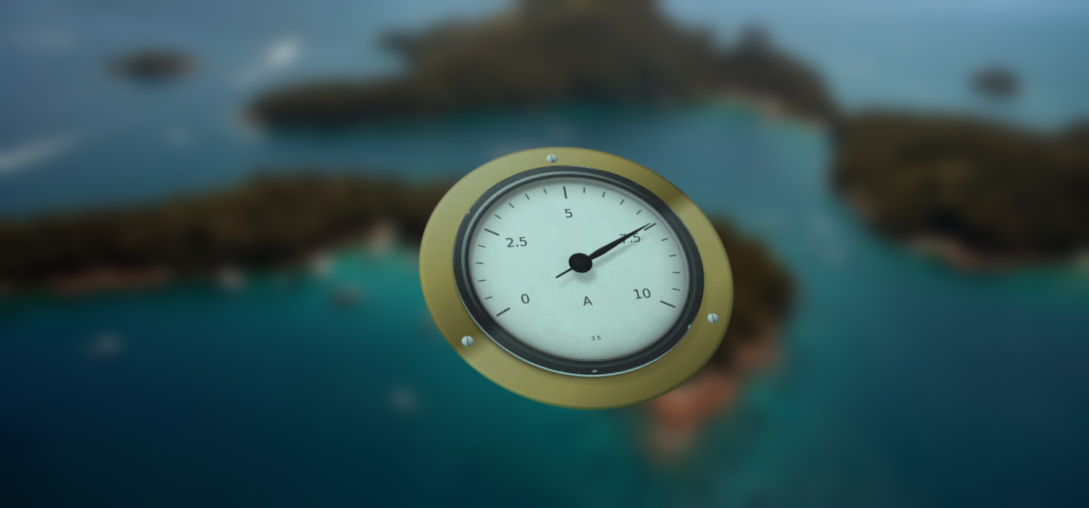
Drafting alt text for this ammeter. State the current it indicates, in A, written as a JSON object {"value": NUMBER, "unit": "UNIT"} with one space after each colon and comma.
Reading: {"value": 7.5, "unit": "A"}
